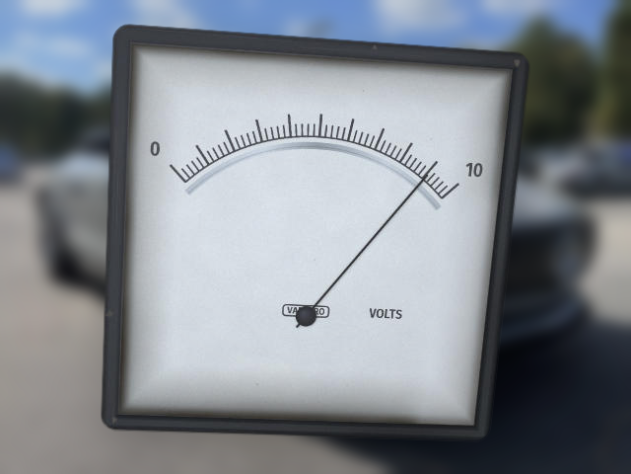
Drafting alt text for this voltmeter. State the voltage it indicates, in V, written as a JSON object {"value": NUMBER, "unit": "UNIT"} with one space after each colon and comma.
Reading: {"value": 9, "unit": "V"}
